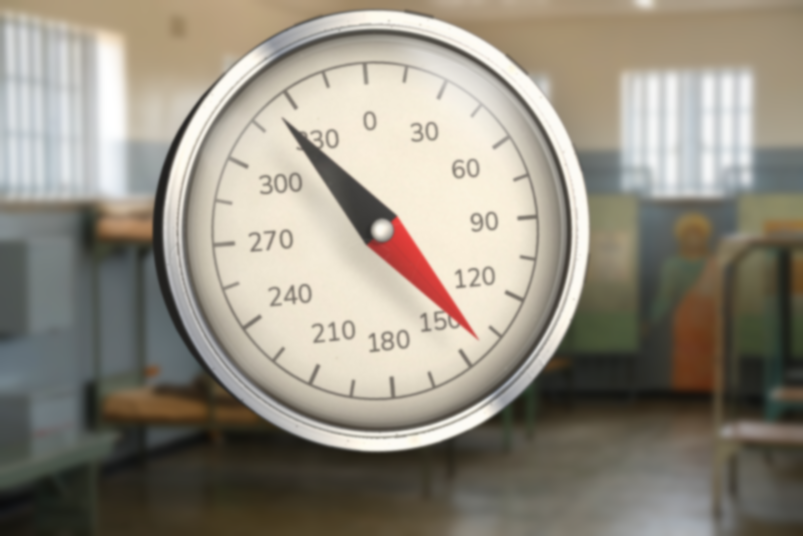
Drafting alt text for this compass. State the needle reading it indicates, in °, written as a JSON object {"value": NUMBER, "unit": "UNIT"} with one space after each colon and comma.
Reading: {"value": 142.5, "unit": "°"}
